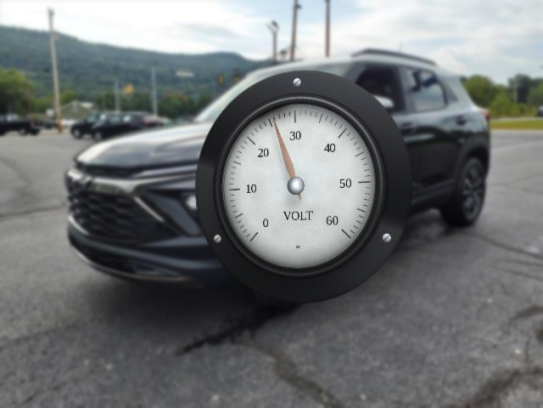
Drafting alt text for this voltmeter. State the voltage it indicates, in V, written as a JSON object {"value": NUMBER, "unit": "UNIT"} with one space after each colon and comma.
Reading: {"value": 26, "unit": "V"}
